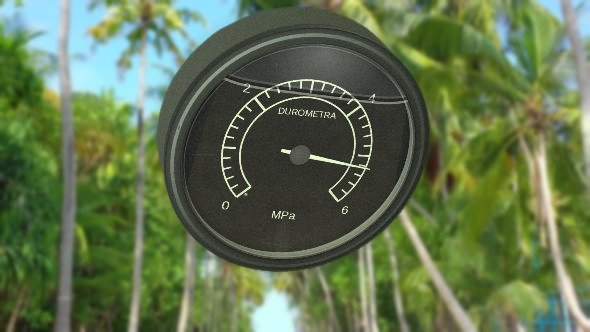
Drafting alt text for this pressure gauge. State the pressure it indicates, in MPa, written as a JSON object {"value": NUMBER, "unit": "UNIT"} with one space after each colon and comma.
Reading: {"value": 5.2, "unit": "MPa"}
